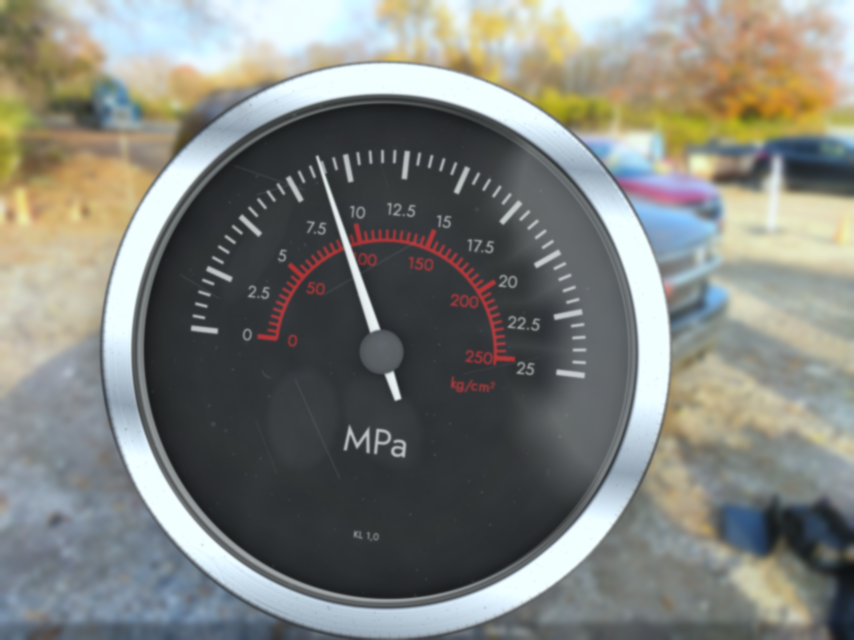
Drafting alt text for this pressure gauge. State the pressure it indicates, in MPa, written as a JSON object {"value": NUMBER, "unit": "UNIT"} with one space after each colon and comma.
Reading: {"value": 9, "unit": "MPa"}
